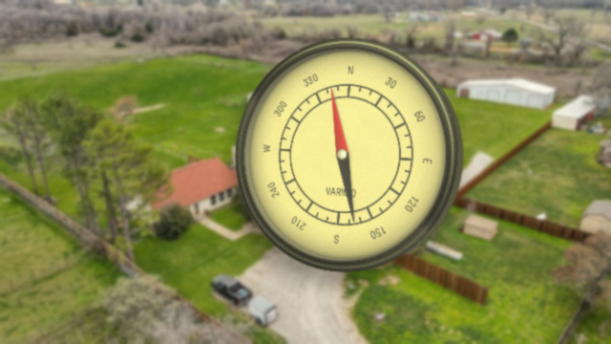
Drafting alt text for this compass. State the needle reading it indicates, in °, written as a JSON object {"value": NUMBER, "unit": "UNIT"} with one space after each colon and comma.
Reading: {"value": 345, "unit": "°"}
